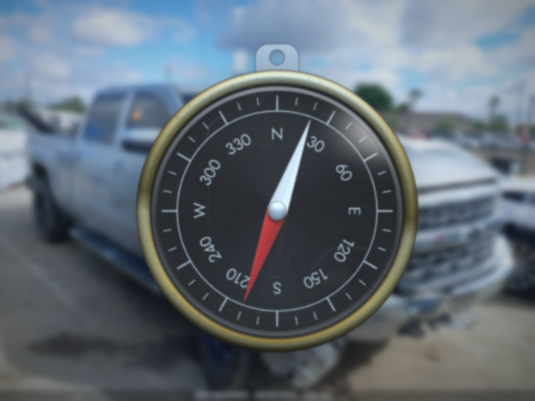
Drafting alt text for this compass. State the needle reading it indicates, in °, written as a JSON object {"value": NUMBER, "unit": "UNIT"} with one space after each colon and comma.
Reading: {"value": 200, "unit": "°"}
